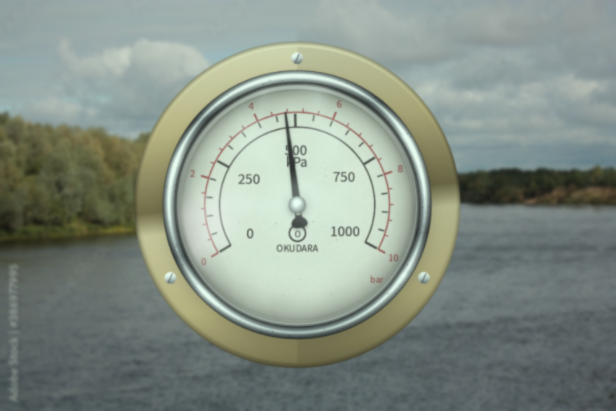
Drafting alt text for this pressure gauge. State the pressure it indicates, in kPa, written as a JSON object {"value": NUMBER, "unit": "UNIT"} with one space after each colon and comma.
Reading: {"value": 475, "unit": "kPa"}
